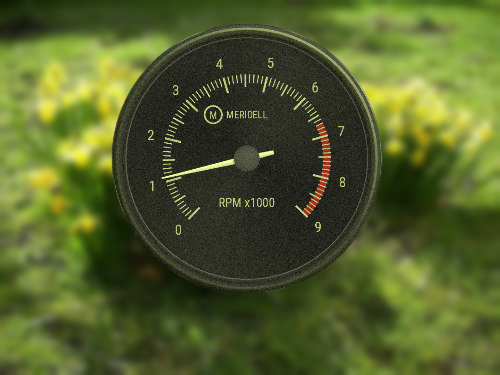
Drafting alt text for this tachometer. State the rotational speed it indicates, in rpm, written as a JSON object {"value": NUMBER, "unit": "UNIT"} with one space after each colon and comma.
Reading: {"value": 1100, "unit": "rpm"}
